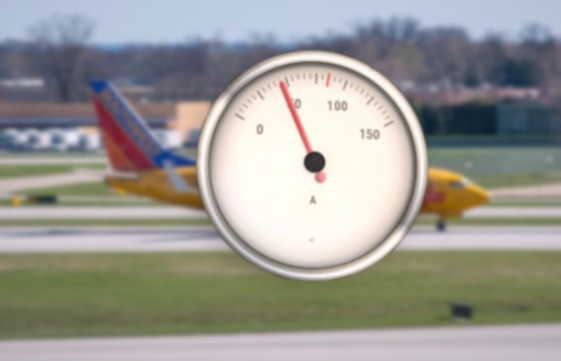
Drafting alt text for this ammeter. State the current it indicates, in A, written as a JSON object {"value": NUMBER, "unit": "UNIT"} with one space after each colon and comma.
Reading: {"value": 45, "unit": "A"}
